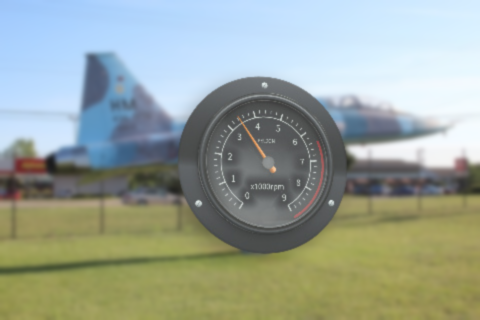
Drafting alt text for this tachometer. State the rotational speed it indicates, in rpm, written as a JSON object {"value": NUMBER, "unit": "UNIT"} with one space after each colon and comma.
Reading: {"value": 3400, "unit": "rpm"}
